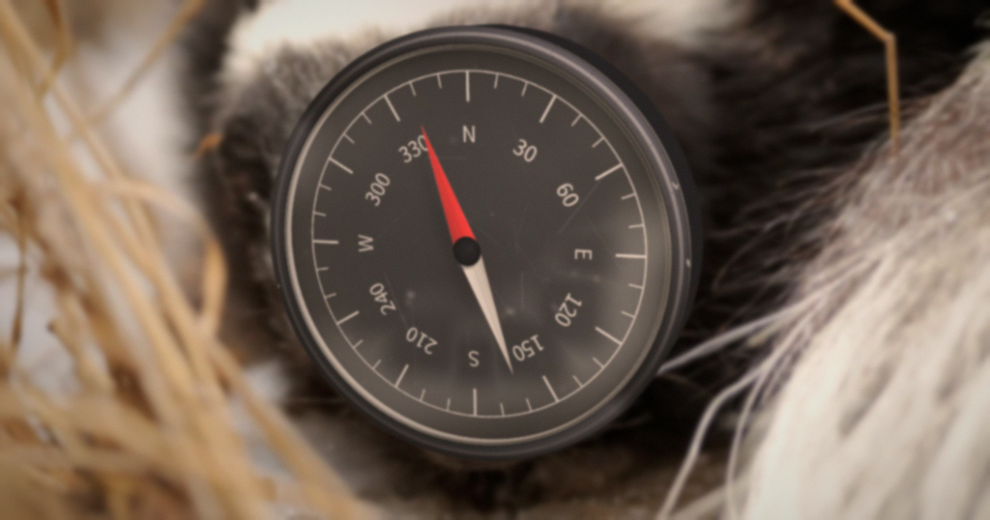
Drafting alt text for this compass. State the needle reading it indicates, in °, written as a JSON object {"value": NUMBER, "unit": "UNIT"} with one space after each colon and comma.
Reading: {"value": 340, "unit": "°"}
